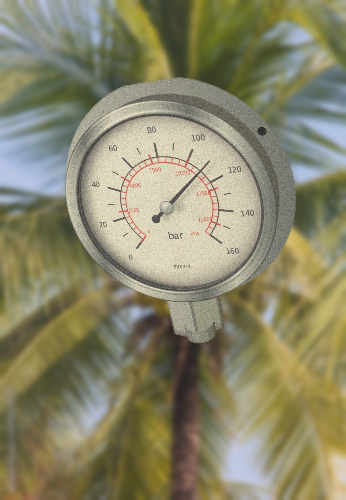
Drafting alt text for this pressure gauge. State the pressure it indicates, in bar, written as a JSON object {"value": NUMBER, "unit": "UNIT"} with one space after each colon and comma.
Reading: {"value": 110, "unit": "bar"}
